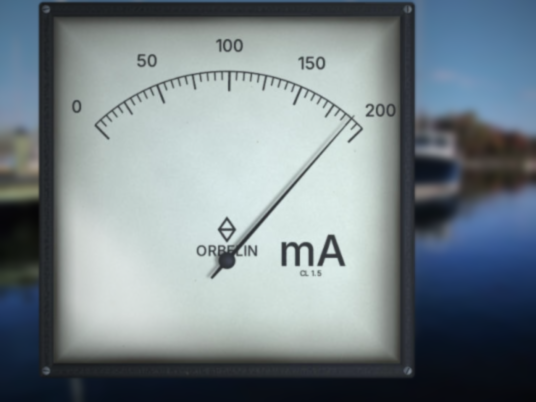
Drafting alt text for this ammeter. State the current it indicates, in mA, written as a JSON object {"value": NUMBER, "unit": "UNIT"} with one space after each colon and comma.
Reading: {"value": 190, "unit": "mA"}
